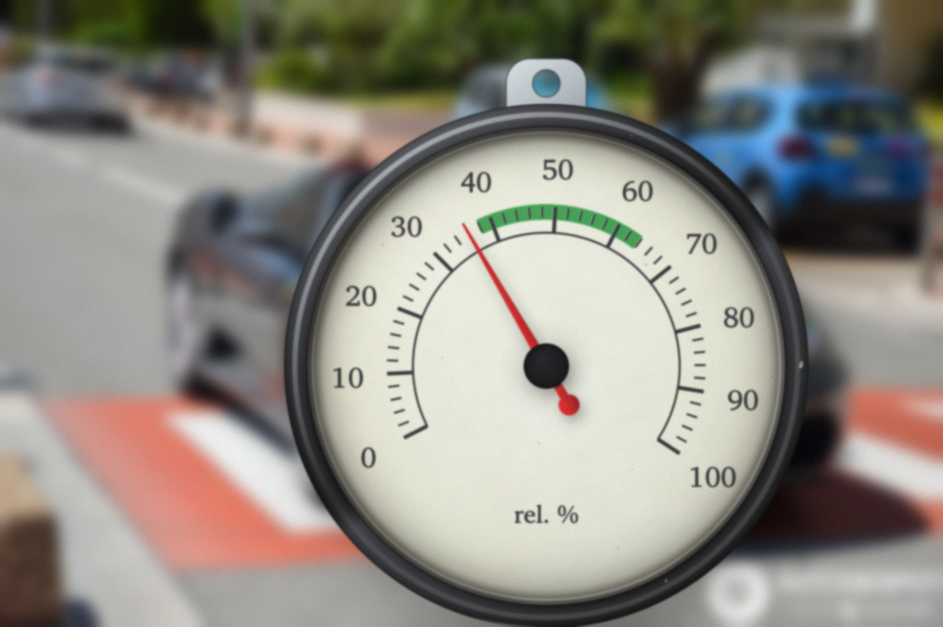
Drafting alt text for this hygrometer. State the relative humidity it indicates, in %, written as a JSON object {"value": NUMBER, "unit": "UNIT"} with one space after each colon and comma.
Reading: {"value": 36, "unit": "%"}
